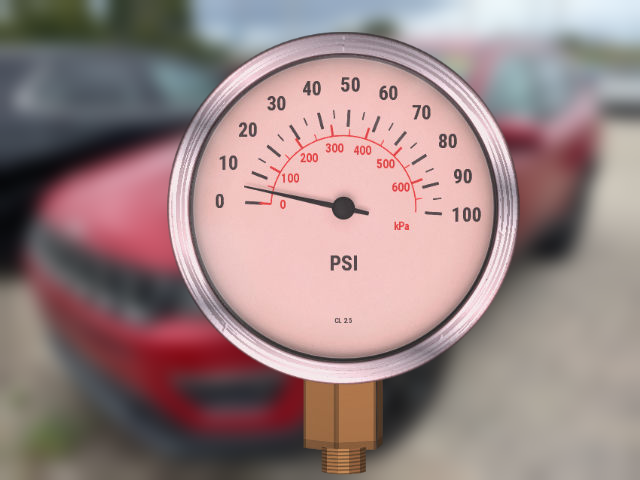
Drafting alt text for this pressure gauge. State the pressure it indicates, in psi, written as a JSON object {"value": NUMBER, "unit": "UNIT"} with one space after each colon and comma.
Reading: {"value": 5, "unit": "psi"}
